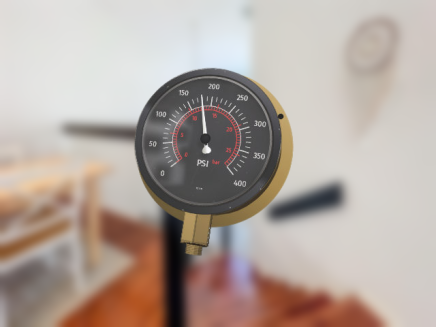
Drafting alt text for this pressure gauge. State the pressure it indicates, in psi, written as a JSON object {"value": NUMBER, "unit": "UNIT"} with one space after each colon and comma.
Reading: {"value": 180, "unit": "psi"}
